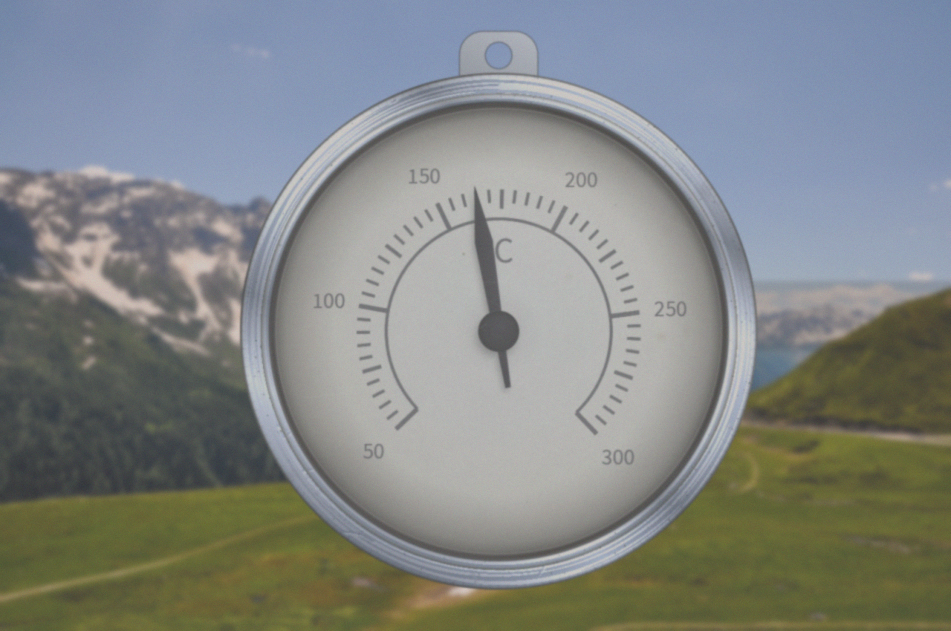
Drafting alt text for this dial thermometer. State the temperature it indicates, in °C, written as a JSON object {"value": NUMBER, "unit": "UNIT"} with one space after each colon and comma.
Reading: {"value": 165, "unit": "°C"}
